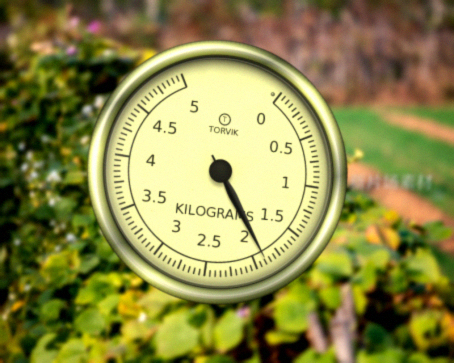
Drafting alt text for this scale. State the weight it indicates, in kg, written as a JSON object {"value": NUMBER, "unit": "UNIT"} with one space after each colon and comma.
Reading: {"value": 1.9, "unit": "kg"}
